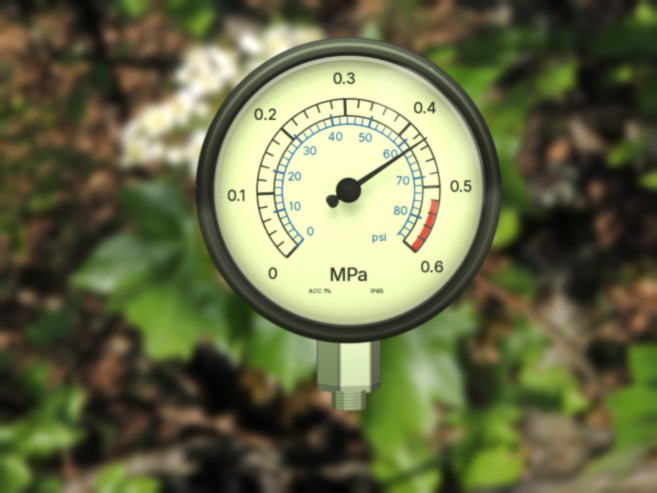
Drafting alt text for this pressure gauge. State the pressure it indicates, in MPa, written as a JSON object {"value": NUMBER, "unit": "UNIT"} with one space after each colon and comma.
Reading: {"value": 0.43, "unit": "MPa"}
